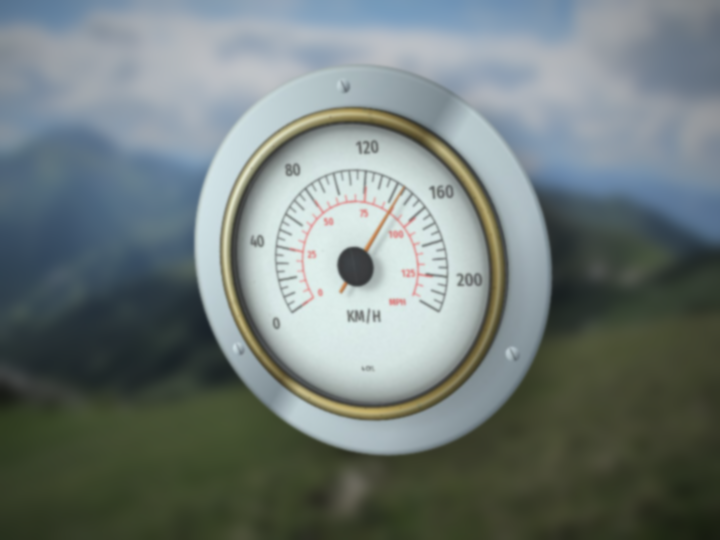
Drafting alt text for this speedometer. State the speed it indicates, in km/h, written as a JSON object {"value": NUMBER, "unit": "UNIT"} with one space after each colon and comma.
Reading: {"value": 145, "unit": "km/h"}
